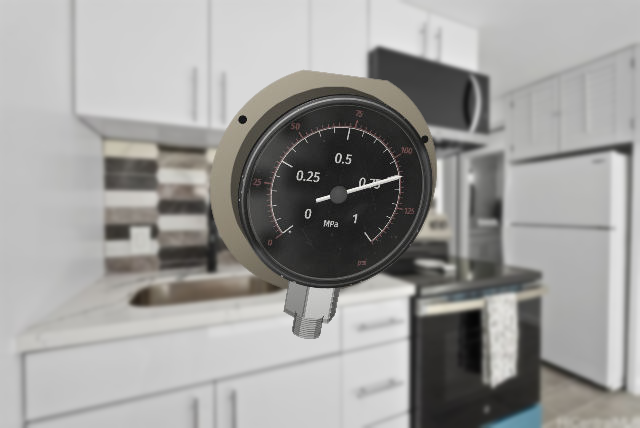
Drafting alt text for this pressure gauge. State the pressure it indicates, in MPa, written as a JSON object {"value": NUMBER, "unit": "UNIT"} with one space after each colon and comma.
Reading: {"value": 0.75, "unit": "MPa"}
